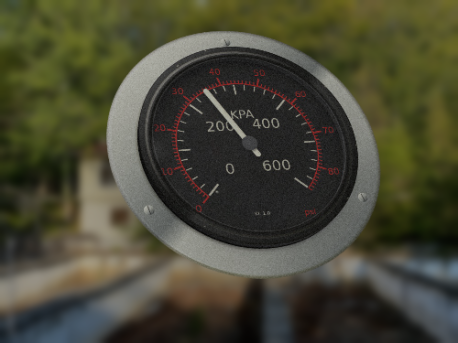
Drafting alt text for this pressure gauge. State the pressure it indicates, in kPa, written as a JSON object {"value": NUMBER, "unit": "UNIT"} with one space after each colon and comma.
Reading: {"value": 240, "unit": "kPa"}
